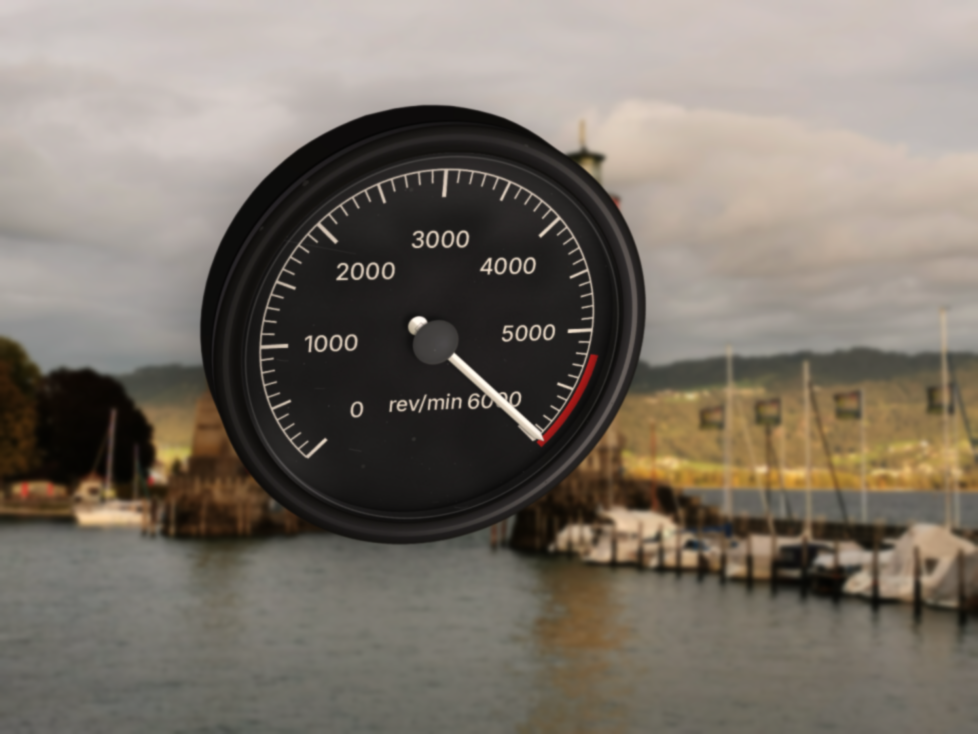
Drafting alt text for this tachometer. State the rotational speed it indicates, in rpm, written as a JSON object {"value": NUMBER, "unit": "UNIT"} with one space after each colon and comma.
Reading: {"value": 5950, "unit": "rpm"}
